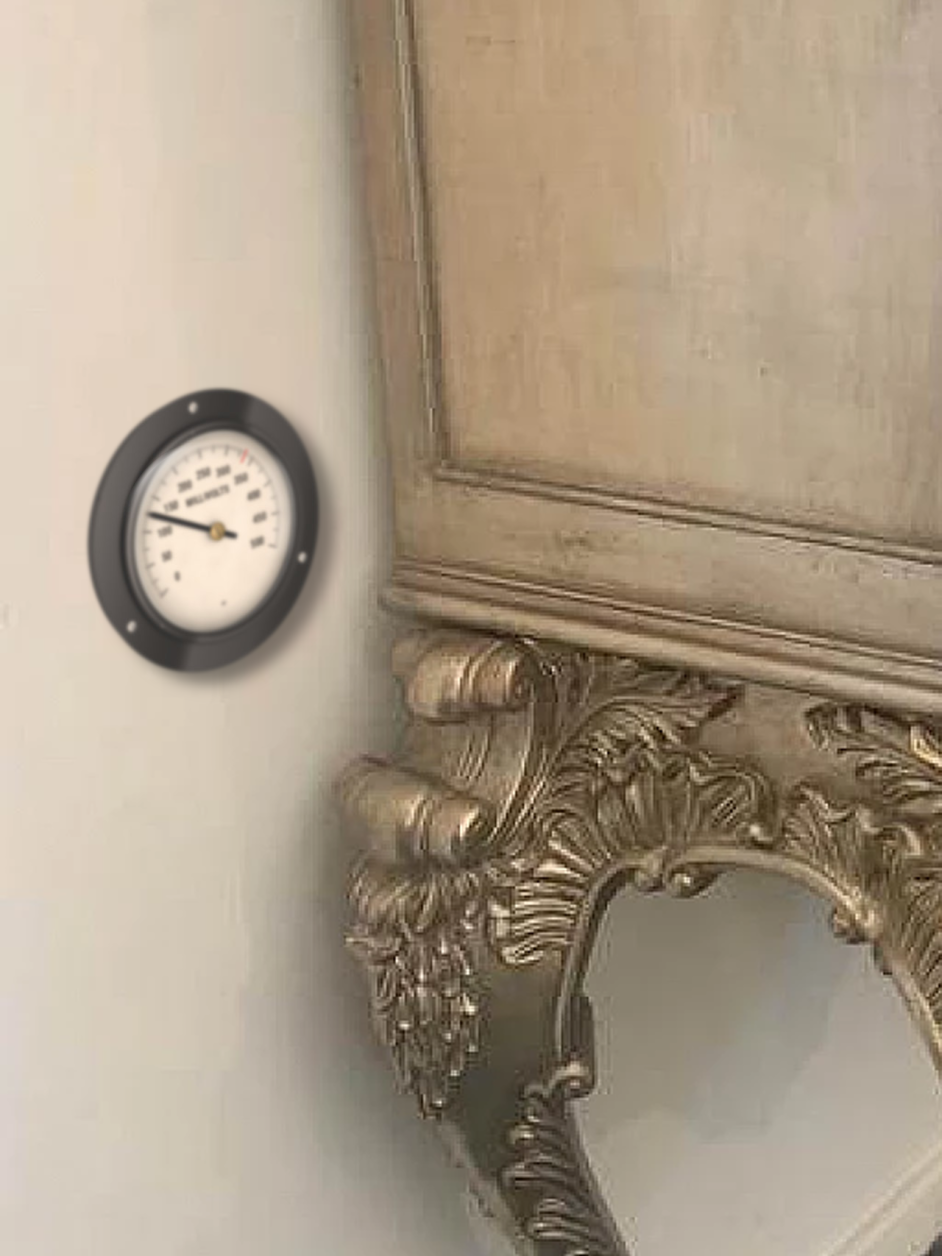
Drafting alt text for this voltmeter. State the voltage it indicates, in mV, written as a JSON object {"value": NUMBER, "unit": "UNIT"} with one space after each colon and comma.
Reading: {"value": 125, "unit": "mV"}
